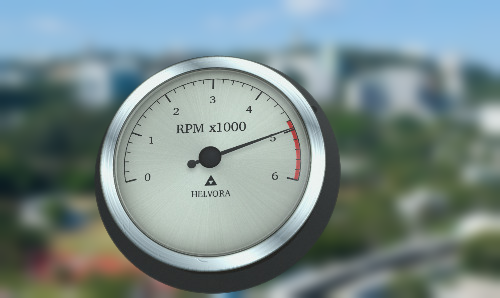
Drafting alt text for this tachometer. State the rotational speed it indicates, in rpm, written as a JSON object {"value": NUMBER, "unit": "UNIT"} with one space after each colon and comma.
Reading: {"value": 5000, "unit": "rpm"}
